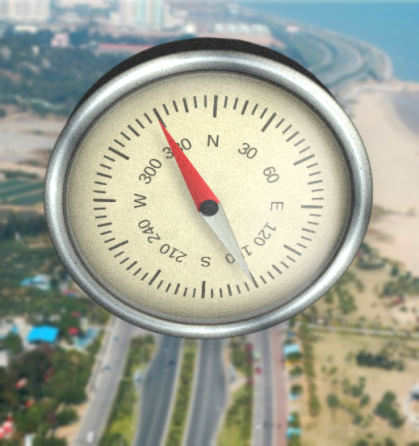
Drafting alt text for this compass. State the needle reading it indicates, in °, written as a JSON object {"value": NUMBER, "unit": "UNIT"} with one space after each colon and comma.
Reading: {"value": 330, "unit": "°"}
